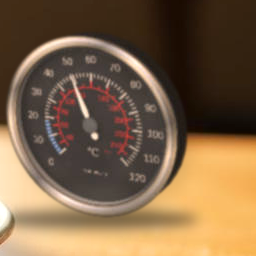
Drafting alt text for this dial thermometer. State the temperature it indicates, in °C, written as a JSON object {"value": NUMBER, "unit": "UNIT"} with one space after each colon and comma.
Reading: {"value": 50, "unit": "°C"}
